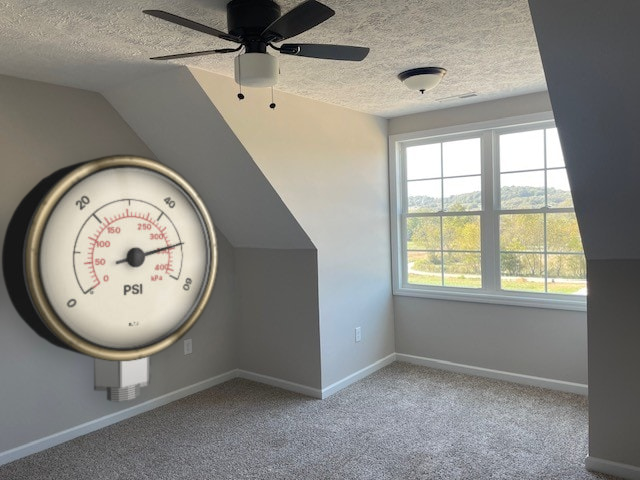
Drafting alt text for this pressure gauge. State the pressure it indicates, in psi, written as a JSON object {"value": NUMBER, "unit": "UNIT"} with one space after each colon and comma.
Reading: {"value": 50, "unit": "psi"}
